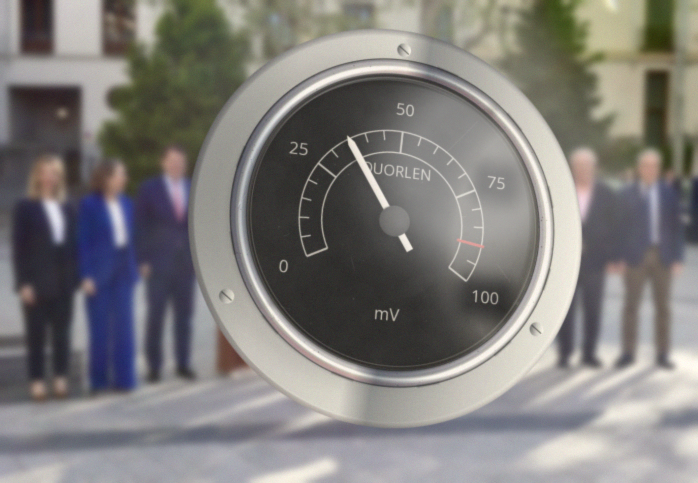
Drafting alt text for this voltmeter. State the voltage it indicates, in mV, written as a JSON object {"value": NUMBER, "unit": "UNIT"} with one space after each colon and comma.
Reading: {"value": 35, "unit": "mV"}
